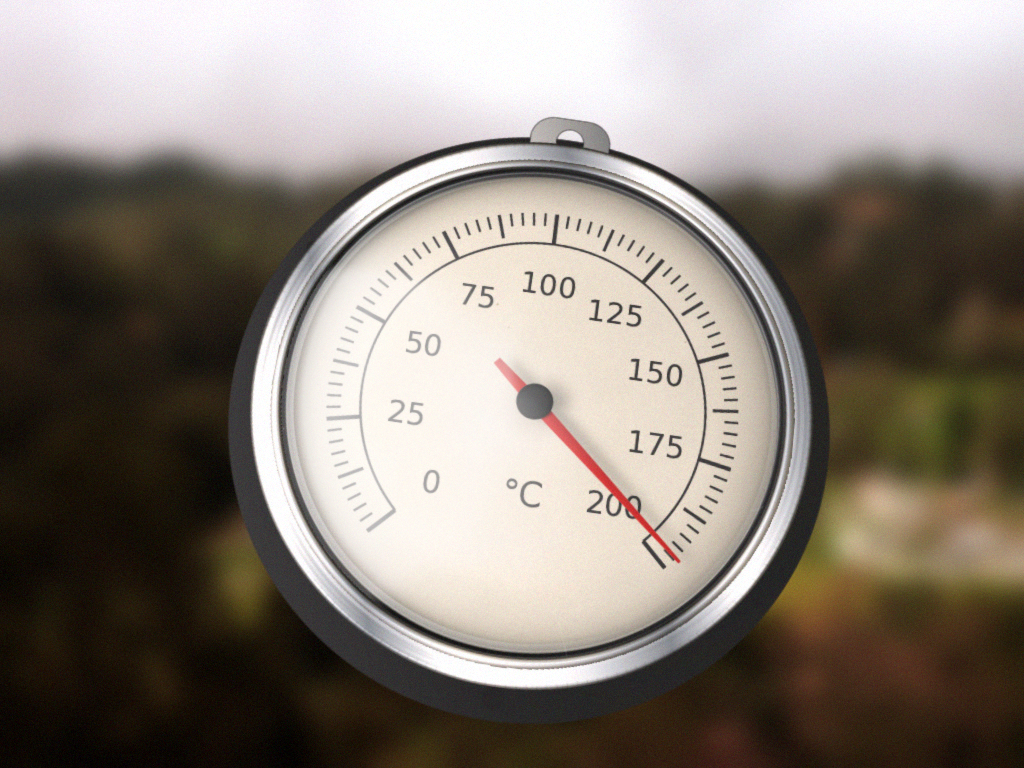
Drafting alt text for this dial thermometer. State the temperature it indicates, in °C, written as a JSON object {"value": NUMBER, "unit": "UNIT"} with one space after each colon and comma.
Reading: {"value": 197.5, "unit": "°C"}
